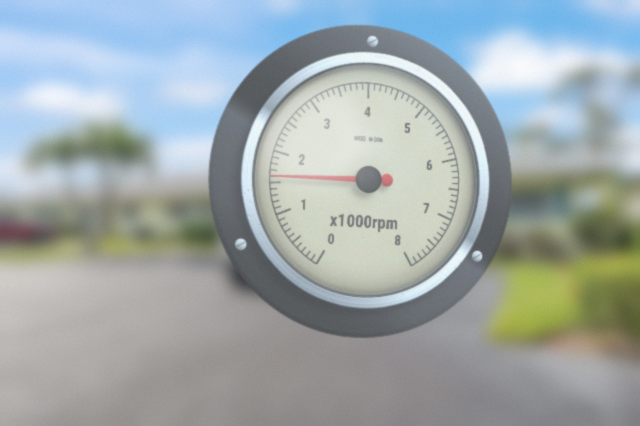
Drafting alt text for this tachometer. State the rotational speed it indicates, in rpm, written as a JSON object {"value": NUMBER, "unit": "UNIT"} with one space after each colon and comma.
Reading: {"value": 1600, "unit": "rpm"}
